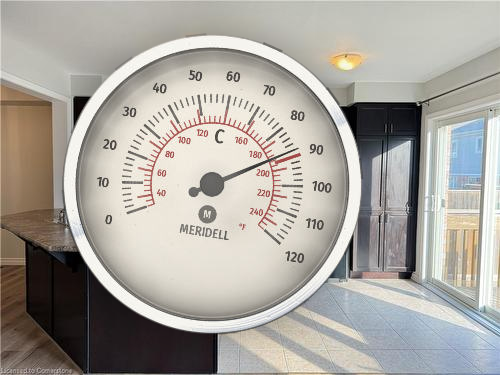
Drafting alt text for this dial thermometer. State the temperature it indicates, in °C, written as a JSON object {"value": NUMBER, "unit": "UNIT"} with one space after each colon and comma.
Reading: {"value": 88, "unit": "°C"}
